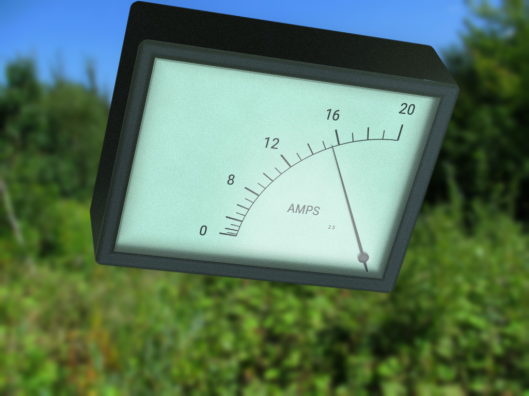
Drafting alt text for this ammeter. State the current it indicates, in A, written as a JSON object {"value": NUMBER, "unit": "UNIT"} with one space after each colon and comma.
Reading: {"value": 15.5, "unit": "A"}
